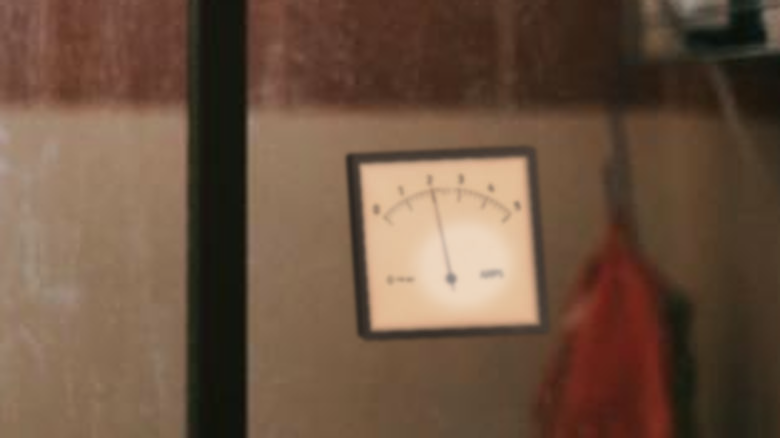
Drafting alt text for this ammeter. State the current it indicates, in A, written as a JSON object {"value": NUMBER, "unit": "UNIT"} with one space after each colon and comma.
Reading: {"value": 2, "unit": "A"}
